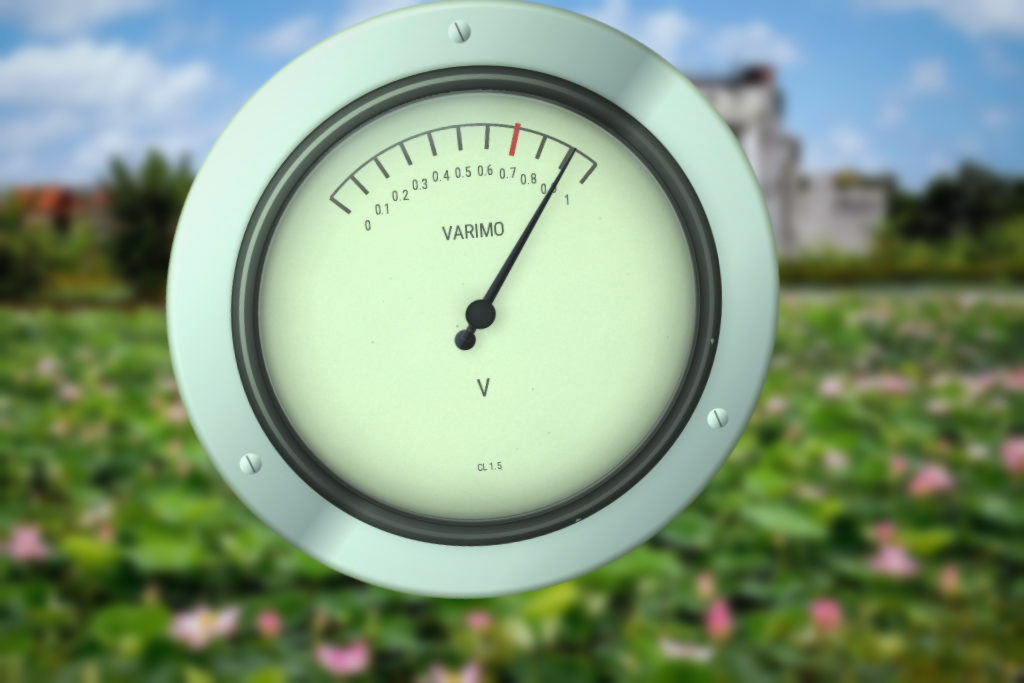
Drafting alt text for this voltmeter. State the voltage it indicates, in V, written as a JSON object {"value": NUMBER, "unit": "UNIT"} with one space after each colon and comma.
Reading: {"value": 0.9, "unit": "V"}
